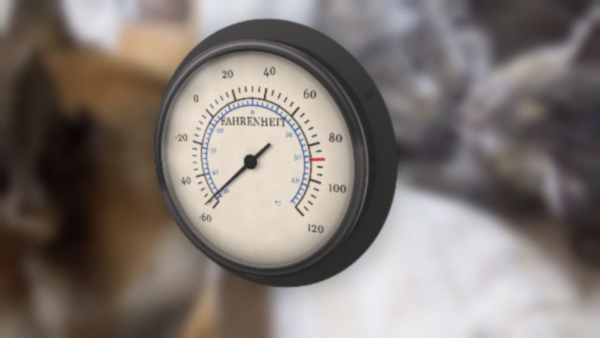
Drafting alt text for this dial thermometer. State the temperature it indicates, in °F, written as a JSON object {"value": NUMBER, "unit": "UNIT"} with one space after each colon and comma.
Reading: {"value": -56, "unit": "°F"}
